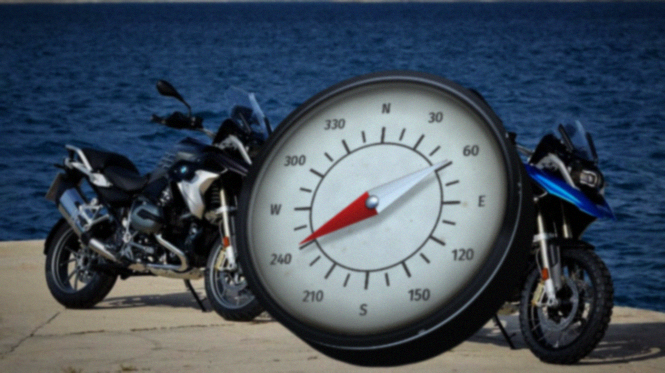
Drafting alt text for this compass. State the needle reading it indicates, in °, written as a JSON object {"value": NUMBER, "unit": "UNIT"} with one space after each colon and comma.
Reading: {"value": 240, "unit": "°"}
